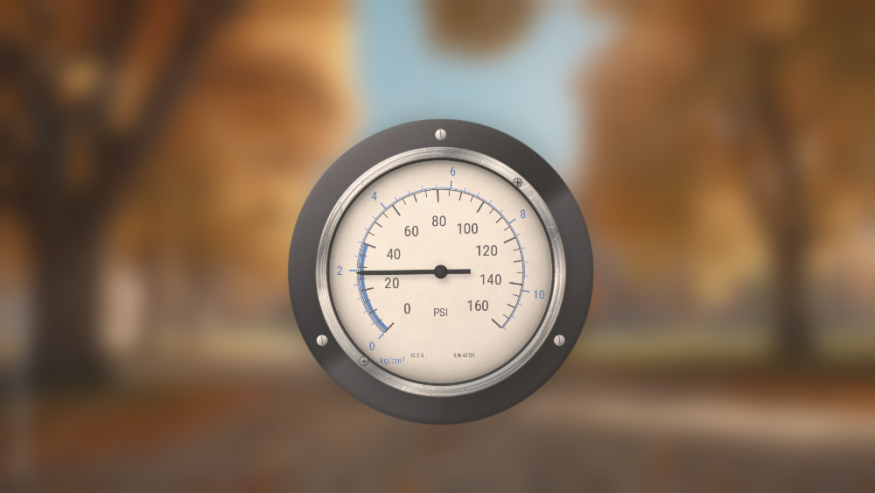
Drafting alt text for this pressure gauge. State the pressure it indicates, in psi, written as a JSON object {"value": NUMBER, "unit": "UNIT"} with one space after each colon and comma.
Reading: {"value": 27.5, "unit": "psi"}
